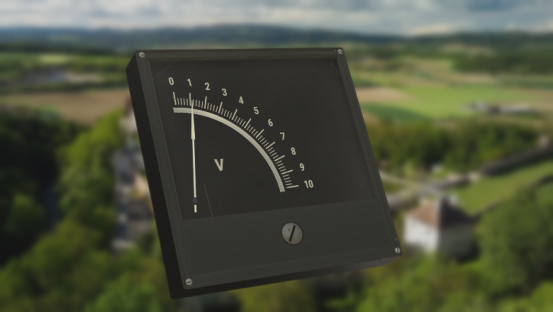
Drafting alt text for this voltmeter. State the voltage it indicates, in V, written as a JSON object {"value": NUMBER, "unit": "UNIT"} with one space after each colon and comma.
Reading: {"value": 1, "unit": "V"}
